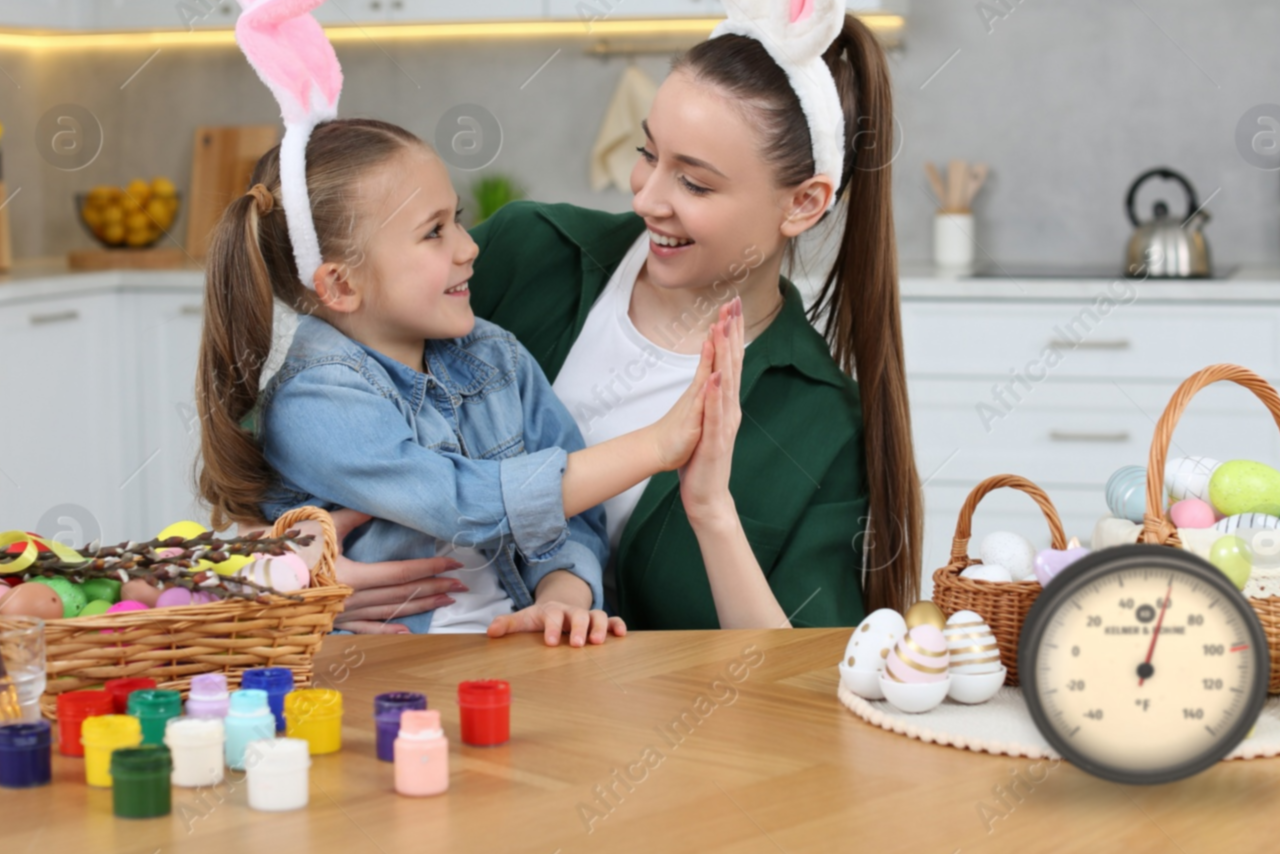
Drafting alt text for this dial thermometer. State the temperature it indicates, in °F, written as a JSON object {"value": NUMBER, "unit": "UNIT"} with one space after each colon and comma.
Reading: {"value": 60, "unit": "°F"}
